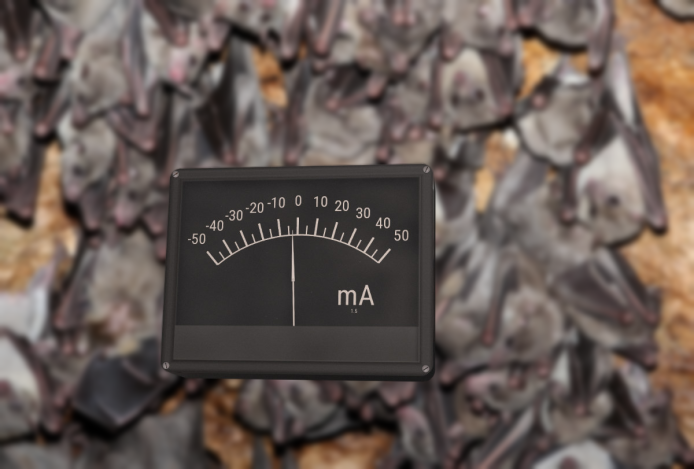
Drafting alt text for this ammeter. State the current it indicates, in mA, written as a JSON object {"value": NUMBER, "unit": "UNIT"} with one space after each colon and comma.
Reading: {"value": -2.5, "unit": "mA"}
